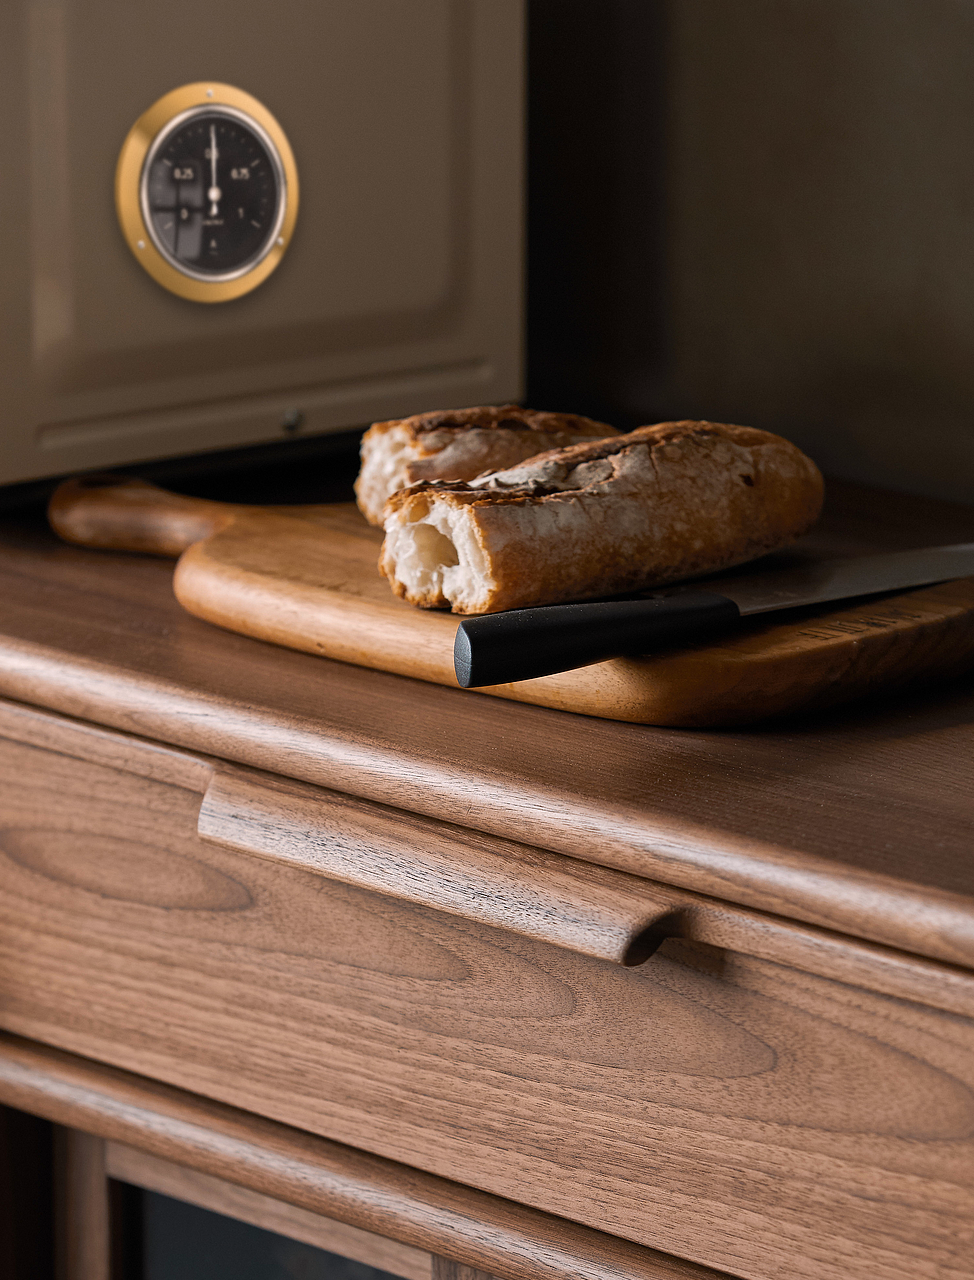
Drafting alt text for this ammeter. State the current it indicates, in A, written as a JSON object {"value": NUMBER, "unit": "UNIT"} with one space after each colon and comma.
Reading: {"value": 0.5, "unit": "A"}
